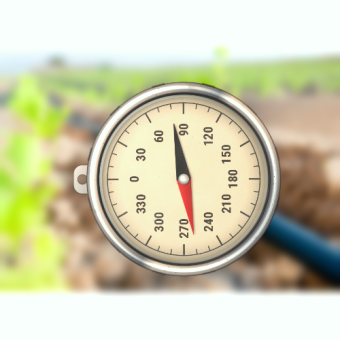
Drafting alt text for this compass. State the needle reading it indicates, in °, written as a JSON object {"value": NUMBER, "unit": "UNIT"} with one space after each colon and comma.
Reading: {"value": 260, "unit": "°"}
